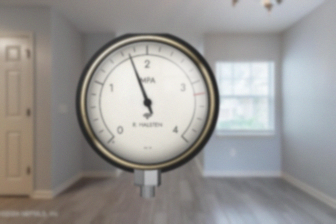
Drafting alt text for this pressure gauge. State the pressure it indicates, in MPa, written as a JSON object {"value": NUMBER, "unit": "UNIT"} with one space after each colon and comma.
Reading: {"value": 1.7, "unit": "MPa"}
